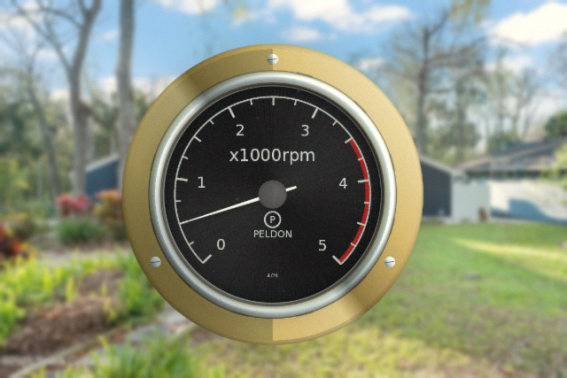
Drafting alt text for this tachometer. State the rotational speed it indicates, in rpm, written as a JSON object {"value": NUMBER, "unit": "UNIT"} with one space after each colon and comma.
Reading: {"value": 500, "unit": "rpm"}
